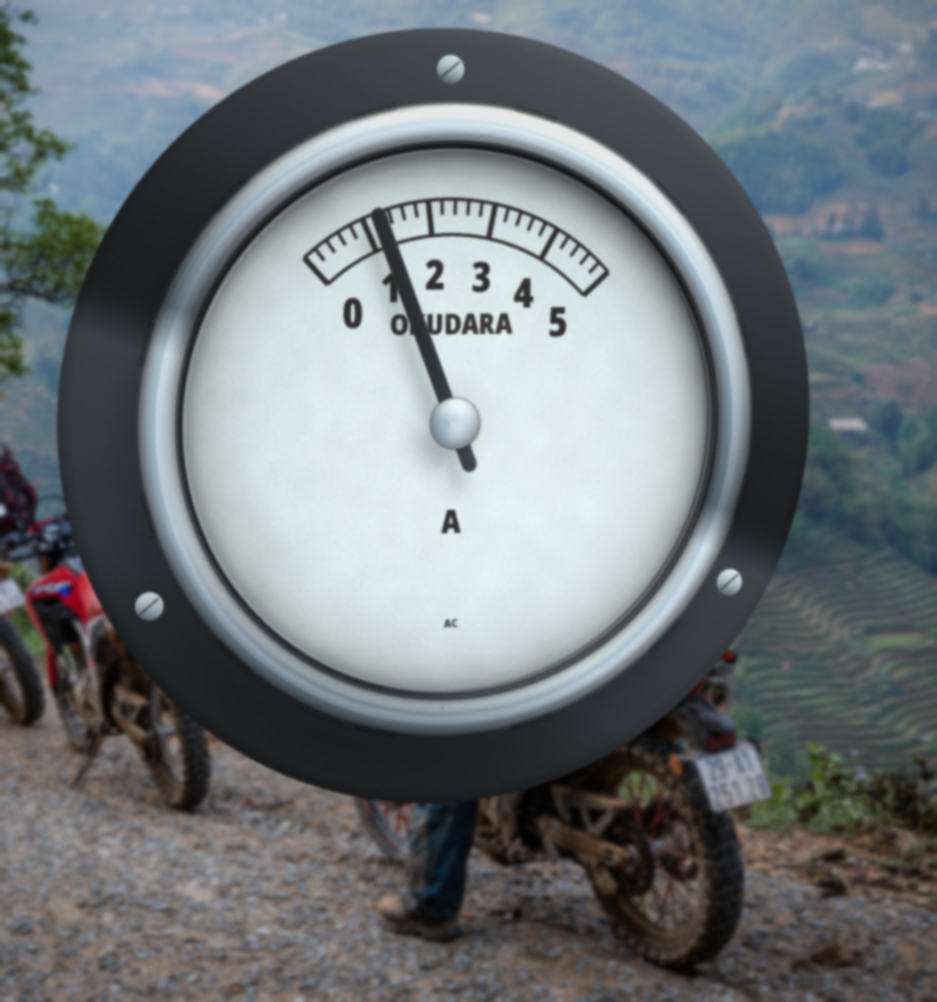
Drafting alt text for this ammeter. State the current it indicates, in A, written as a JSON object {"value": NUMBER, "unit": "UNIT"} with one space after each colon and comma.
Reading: {"value": 1.2, "unit": "A"}
